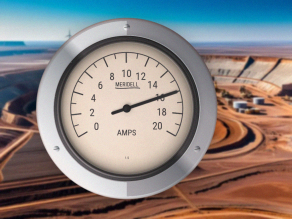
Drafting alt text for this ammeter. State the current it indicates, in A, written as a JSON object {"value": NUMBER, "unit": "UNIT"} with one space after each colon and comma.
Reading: {"value": 16, "unit": "A"}
